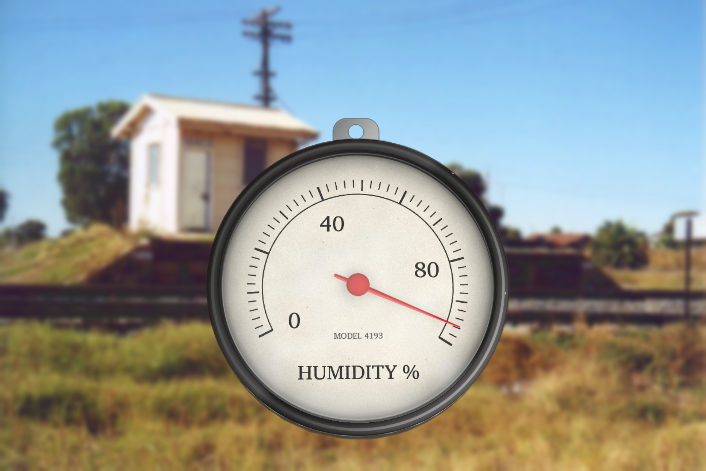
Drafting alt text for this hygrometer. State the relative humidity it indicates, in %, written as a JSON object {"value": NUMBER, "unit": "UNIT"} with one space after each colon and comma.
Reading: {"value": 96, "unit": "%"}
